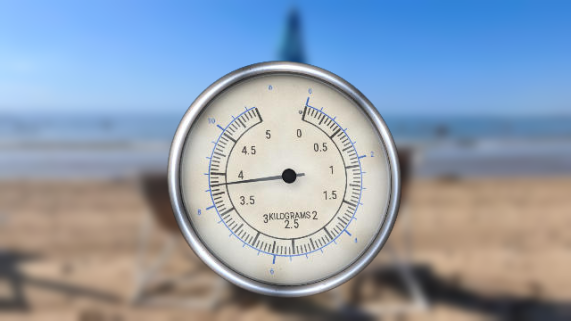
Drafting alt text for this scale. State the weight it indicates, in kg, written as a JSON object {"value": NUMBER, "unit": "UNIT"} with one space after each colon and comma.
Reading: {"value": 3.85, "unit": "kg"}
